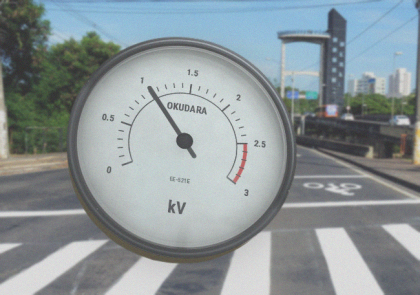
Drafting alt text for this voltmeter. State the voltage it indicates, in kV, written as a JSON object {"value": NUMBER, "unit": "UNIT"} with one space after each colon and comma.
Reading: {"value": 1, "unit": "kV"}
